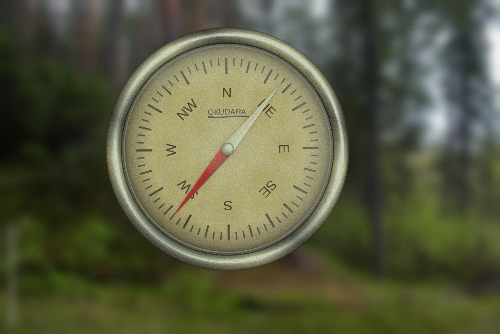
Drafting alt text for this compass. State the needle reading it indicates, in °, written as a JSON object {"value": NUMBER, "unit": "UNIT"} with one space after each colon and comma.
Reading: {"value": 220, "unit": "°"}
